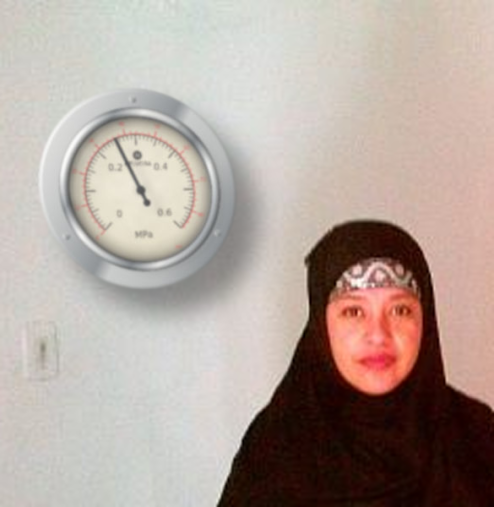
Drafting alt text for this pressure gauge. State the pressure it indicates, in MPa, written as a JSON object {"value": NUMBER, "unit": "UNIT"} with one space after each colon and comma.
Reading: {"value": 0.25, "unit": "MPa"}
